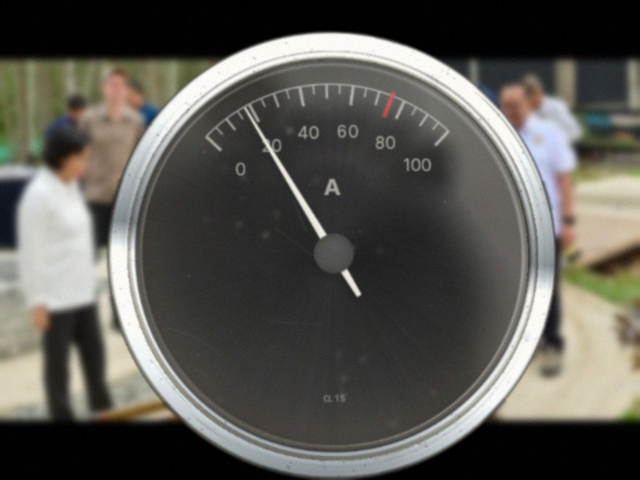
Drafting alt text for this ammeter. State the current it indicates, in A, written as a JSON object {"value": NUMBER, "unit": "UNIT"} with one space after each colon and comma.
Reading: {"value": 17.5, "unit": "A"}
